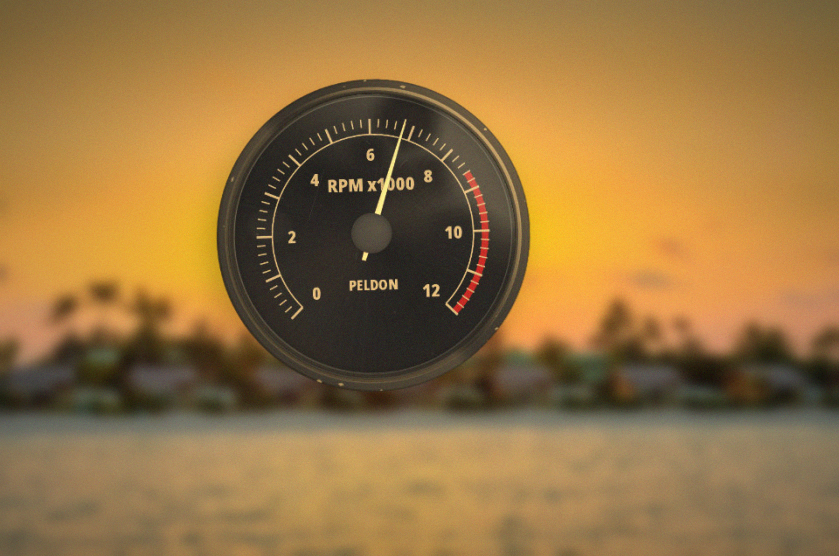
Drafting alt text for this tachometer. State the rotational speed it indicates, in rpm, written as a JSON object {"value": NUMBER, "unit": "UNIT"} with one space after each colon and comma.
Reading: {"value": 6800, "unit": "rpm"}
